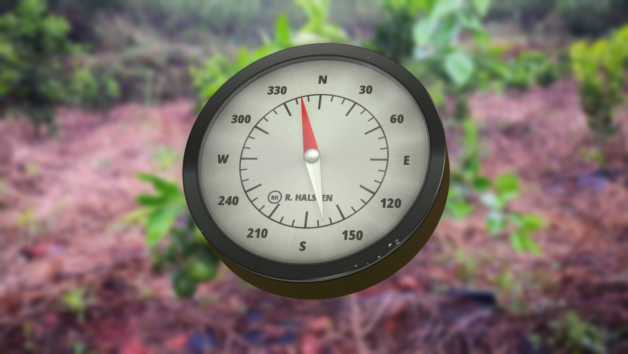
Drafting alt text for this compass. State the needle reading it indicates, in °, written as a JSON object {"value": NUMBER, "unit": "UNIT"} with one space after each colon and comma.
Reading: {"value": 345, "unit": "°"}
